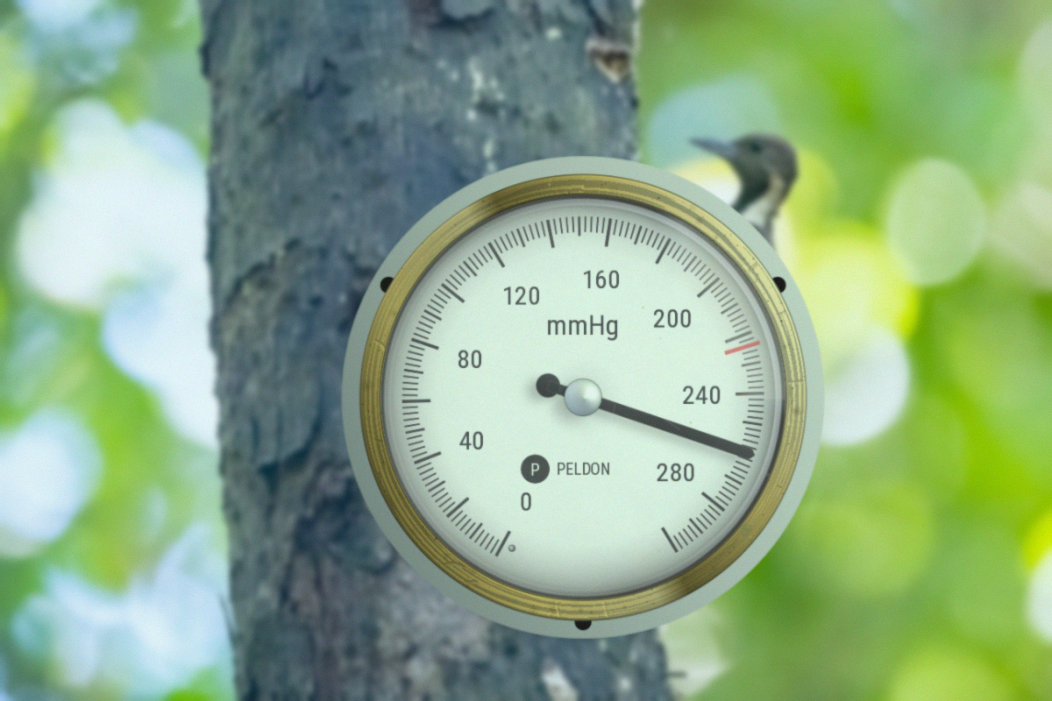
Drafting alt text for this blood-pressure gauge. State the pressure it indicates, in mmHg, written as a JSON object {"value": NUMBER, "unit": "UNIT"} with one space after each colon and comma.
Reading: {"value": 260, "unit": "mmHg"}
